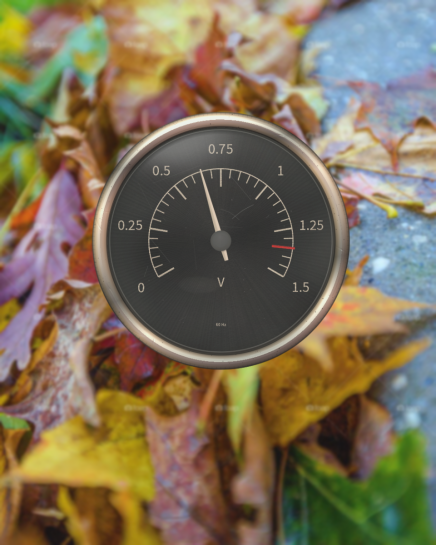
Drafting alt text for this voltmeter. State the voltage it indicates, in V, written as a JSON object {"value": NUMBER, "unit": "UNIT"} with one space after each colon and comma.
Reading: {"value": 0.65, "unit": "V"}
